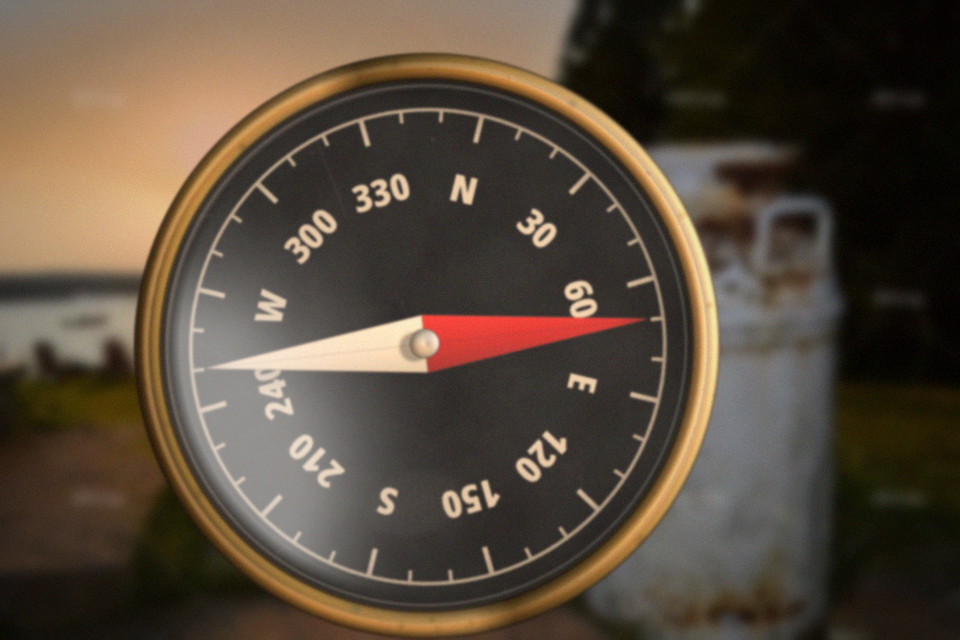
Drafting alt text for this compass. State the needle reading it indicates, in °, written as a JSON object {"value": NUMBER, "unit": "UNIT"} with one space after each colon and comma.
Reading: {"value": 70, "unit": "°"}
